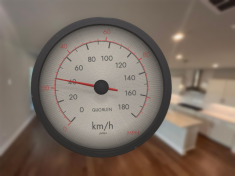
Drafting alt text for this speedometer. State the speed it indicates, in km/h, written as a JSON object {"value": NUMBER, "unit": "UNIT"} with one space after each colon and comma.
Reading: {"value": 40, "unit": "km/h"}
